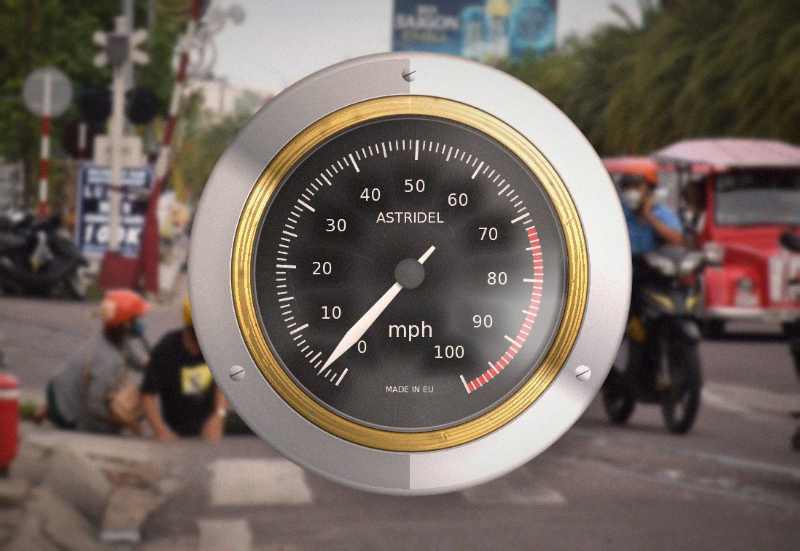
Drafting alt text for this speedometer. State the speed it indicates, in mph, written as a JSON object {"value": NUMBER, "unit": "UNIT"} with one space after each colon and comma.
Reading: {"value": 3, "unit": "mph"}
